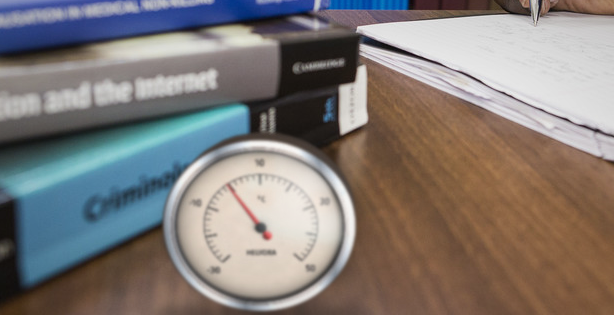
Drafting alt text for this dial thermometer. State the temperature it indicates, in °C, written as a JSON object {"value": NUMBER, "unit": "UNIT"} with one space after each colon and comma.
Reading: {"value": 0, "unit": "°C"}
